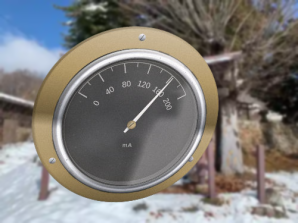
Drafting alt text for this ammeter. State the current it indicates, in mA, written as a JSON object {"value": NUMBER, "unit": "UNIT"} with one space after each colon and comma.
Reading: {"value": 160, "unit": "mA"}
